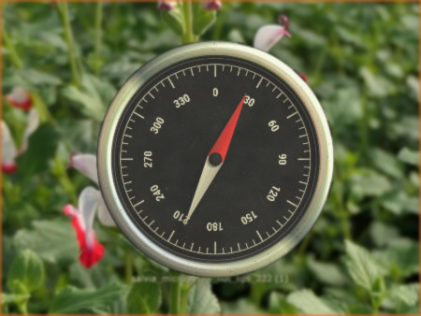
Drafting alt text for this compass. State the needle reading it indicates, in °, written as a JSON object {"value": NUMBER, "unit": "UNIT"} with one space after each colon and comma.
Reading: {"value": 25, "unit": "°"}
